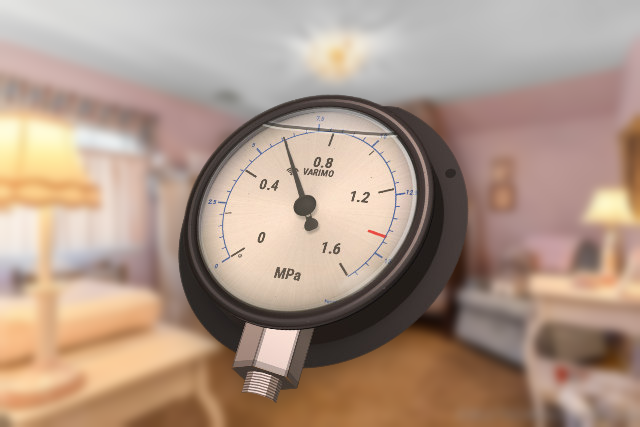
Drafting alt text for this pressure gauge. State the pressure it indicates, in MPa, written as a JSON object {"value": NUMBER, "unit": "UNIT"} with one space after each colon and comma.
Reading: {"value": 0.6, "unit": "MPa"}
